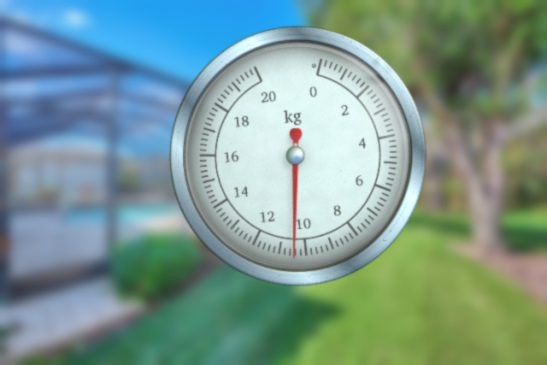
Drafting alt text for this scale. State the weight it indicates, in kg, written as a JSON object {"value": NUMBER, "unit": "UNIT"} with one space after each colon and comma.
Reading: {"value": 10.4, "unit": "kg"}
